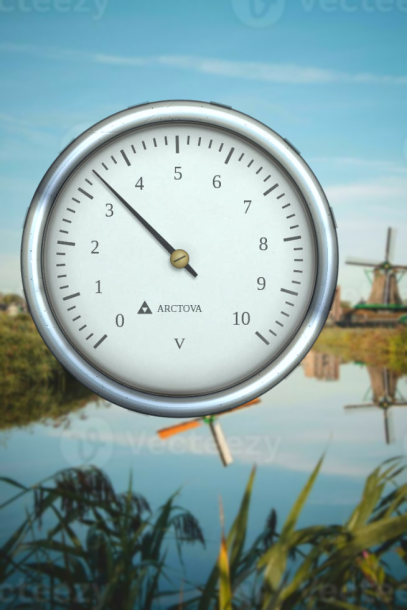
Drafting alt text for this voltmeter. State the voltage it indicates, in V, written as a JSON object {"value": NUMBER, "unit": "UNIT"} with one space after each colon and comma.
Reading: {"value": 3.4, "unit": "V"}
